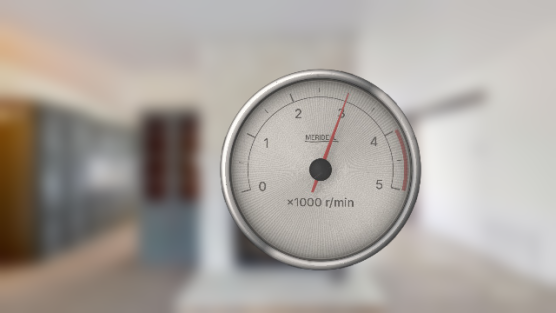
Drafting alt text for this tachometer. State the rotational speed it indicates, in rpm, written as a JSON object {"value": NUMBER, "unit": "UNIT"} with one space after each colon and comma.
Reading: {"value": 3000, "unit": "rpm"}
